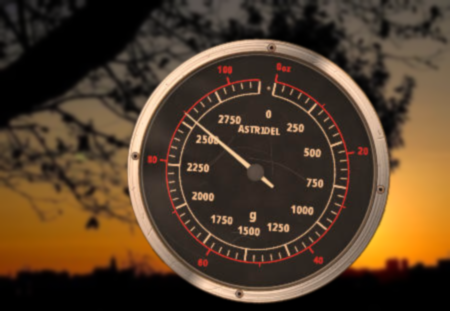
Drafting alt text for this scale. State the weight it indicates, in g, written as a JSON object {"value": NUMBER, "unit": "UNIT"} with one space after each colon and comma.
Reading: {"value": 2550, "unit": "g"}
